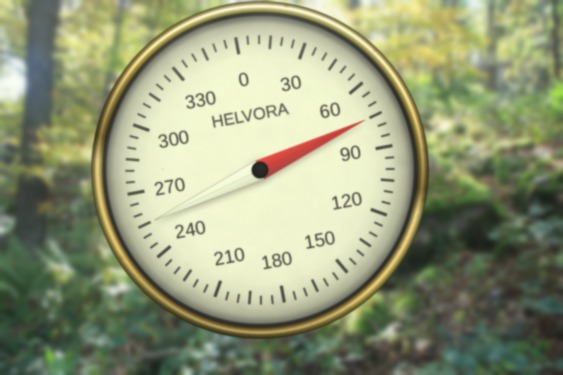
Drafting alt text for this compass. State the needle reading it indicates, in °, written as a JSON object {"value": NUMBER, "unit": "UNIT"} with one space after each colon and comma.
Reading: {"value": 75, "unit": "°"}
